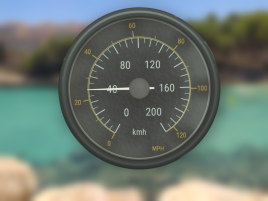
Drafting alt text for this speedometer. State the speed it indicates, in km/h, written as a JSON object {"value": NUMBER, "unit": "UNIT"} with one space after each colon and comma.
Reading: {"value": 40, "unit": "km/h"}
